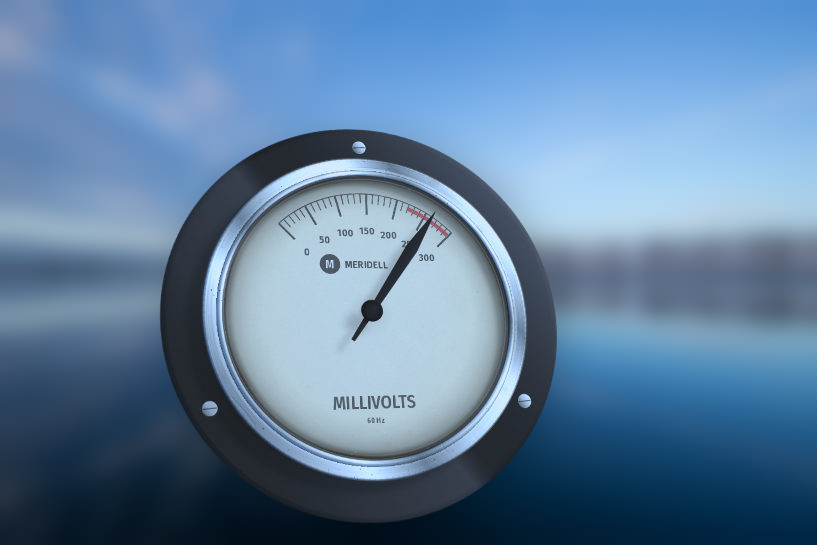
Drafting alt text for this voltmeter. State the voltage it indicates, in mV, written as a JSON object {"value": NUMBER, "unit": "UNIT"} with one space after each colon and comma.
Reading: {"value": 260, "unit": "mV"}
